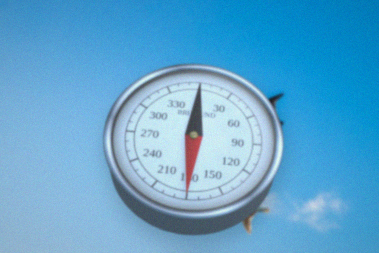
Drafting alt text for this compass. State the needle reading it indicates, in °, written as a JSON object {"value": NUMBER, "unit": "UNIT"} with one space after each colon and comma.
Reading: {"value": 180, "unit": "°"}
